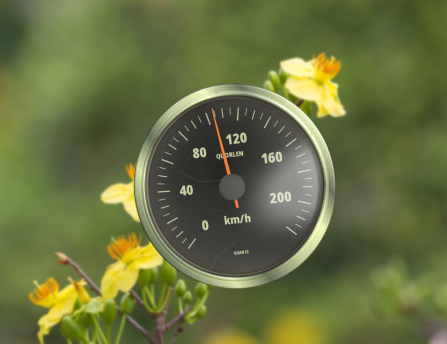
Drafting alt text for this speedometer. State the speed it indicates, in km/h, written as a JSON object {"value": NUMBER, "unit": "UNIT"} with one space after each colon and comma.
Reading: {"value": 105, "unit": "km/h"}
